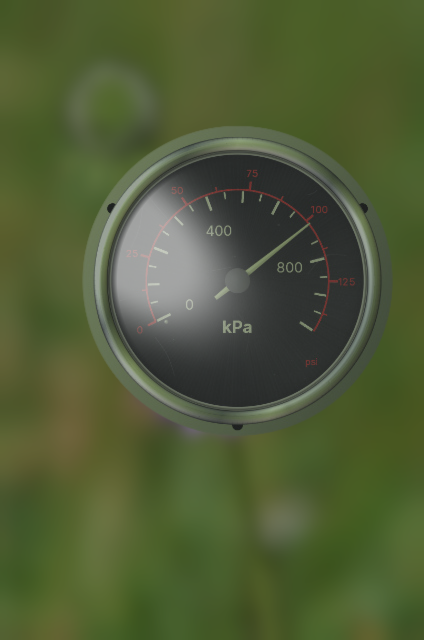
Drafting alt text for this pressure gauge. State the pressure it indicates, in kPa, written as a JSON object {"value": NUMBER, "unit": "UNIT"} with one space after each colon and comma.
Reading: {"value": 700, "unit": "kPa"}
